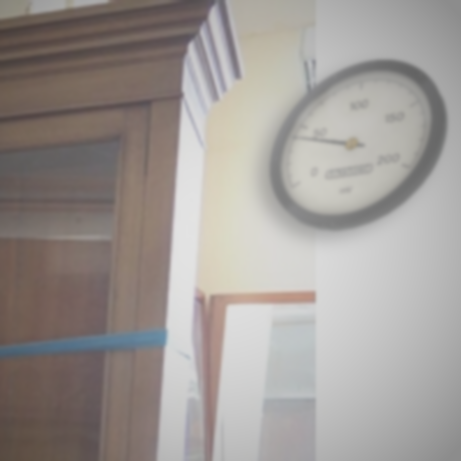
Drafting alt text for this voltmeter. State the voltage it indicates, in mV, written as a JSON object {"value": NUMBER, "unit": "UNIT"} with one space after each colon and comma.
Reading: {"value": 40, "unit": "mV"}
